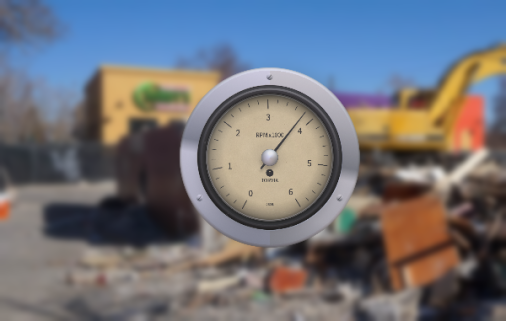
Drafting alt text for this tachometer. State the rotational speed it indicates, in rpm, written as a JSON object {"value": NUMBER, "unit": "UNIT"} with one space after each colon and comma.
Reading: {"value": 3800, "unit": "rpm"}
